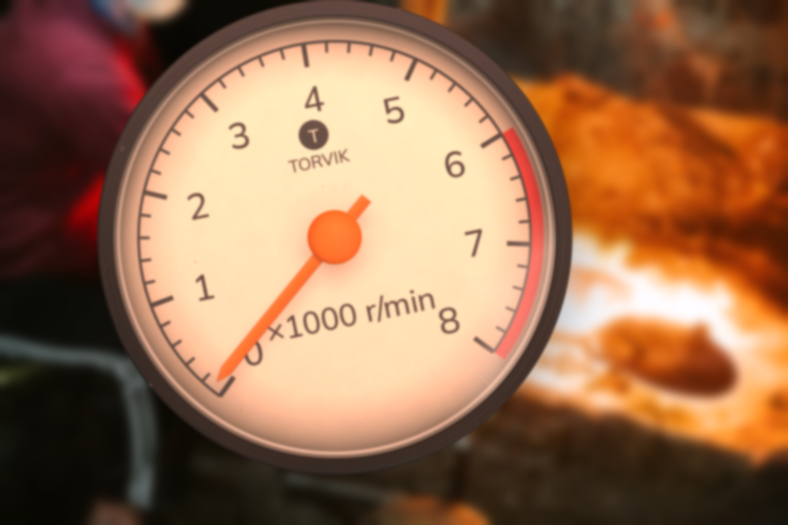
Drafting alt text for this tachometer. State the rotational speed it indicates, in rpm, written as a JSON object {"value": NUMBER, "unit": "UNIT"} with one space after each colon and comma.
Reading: {"value": 100, "unit": "rpm"}
